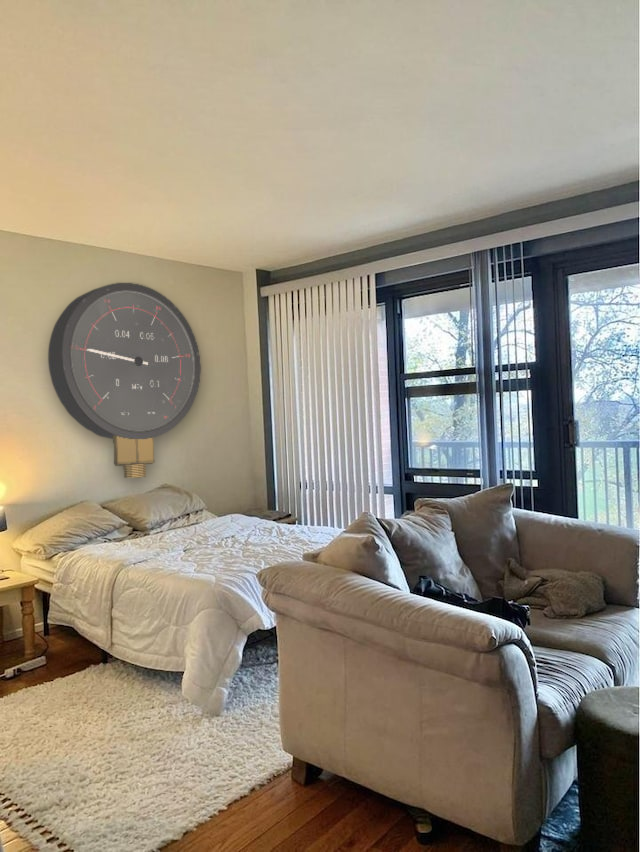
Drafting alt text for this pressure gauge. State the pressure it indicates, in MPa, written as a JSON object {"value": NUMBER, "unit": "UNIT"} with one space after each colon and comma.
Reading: {"value": 0.02, "unit": "MPa"}
